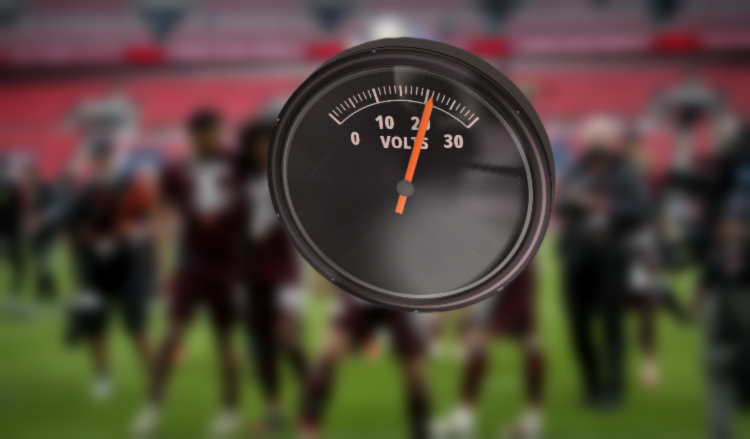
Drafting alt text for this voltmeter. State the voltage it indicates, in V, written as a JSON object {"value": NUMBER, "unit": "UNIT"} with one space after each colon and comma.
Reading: {"value": 21, "unit": "V"}
